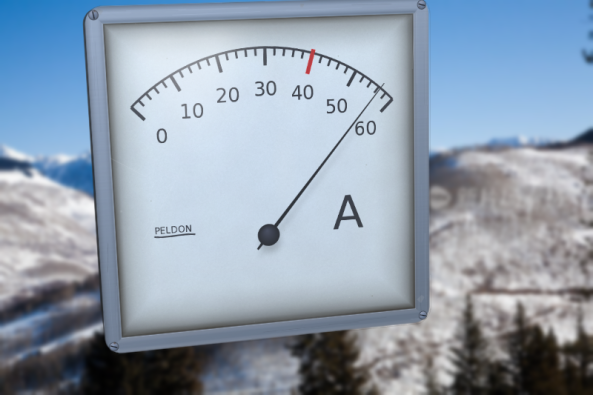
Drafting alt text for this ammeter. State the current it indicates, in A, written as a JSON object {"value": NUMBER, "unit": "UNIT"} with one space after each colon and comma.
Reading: {"value": 56, "unit": "A"}
